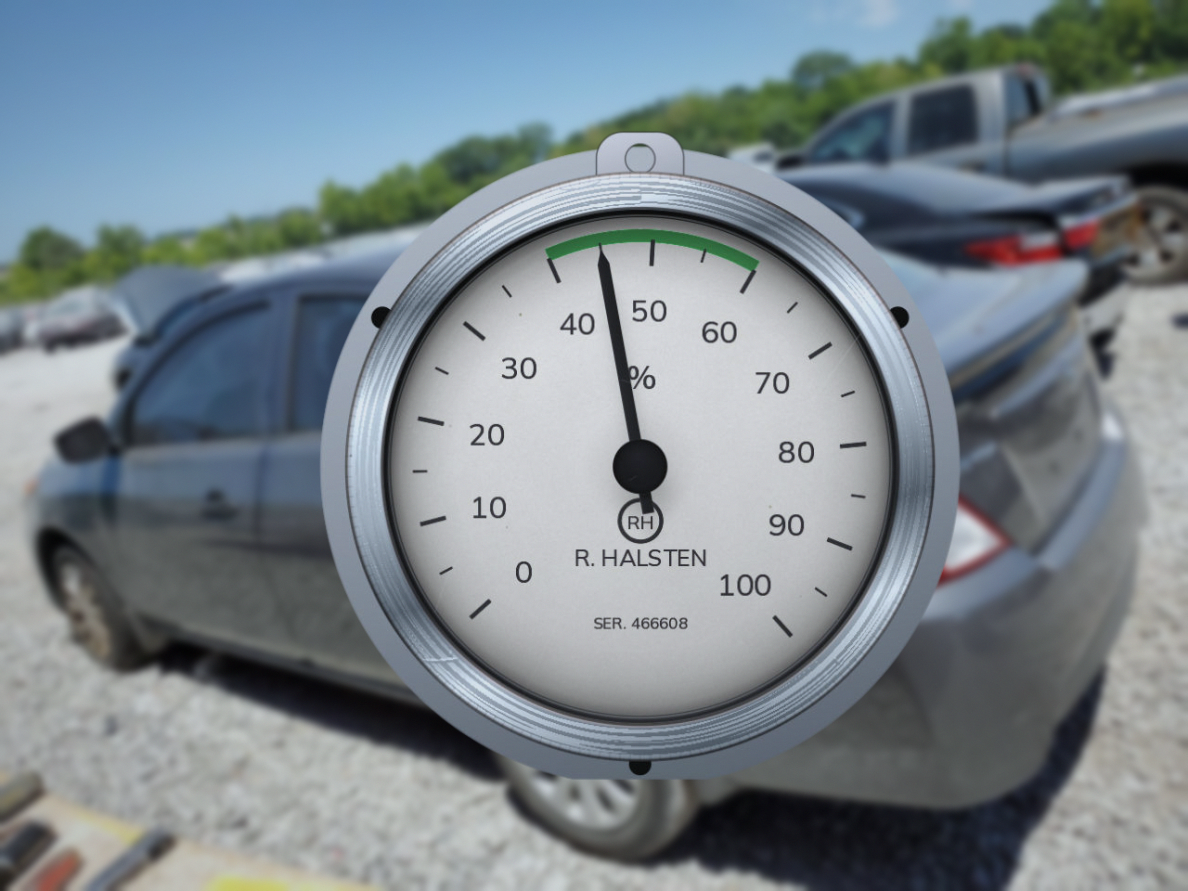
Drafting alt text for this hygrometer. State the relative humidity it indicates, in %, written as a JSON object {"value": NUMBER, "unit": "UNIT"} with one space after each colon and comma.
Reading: {"value": 45, "unit": "%"}
